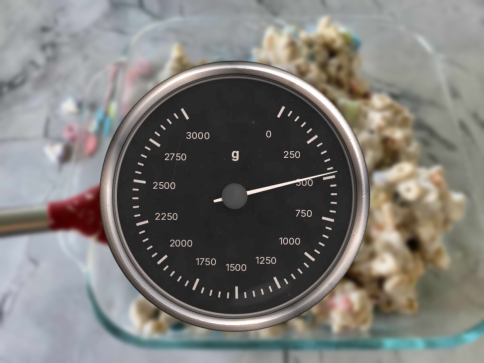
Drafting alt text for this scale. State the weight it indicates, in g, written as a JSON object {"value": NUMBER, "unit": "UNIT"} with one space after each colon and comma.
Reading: {"value": 475, "unit": "g"}
